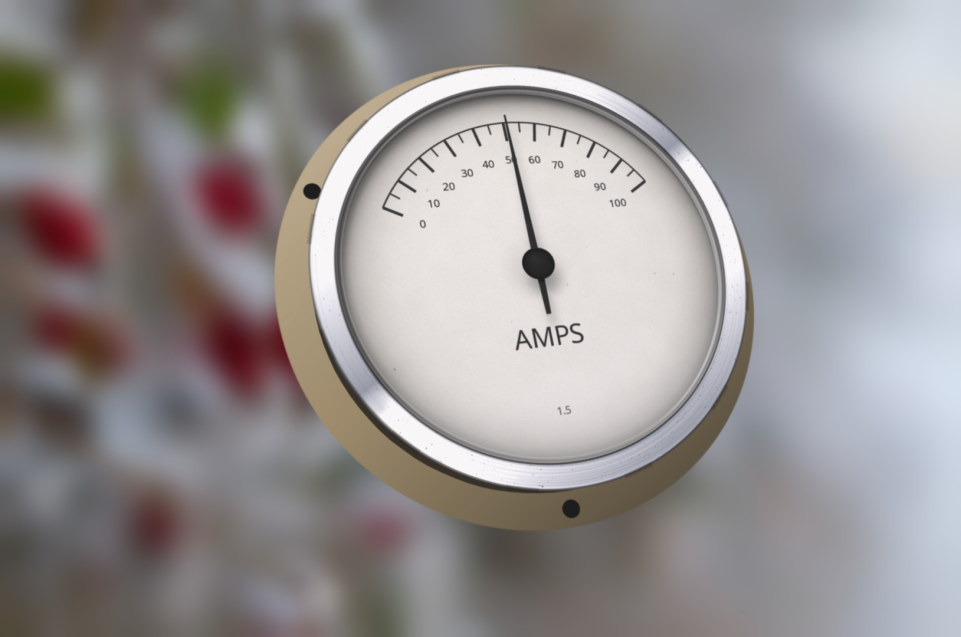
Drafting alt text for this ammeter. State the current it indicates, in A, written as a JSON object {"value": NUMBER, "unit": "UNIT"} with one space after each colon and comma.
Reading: {"value": 50, "unit": "A"}
